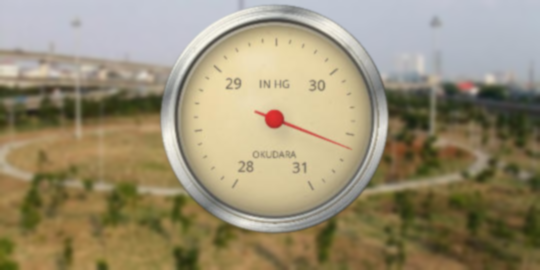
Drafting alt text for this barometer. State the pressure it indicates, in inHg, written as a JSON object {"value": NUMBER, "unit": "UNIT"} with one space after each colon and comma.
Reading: {"value": 30.6, "unit": "inHg"}
